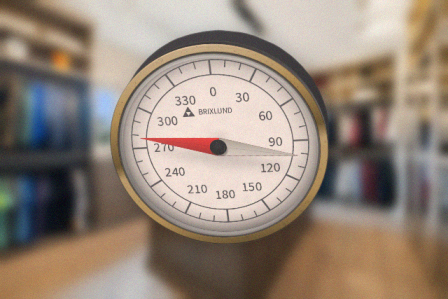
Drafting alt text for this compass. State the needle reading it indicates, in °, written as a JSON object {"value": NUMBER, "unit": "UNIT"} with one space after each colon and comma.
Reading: {"value": 280, "unit": "°"}
